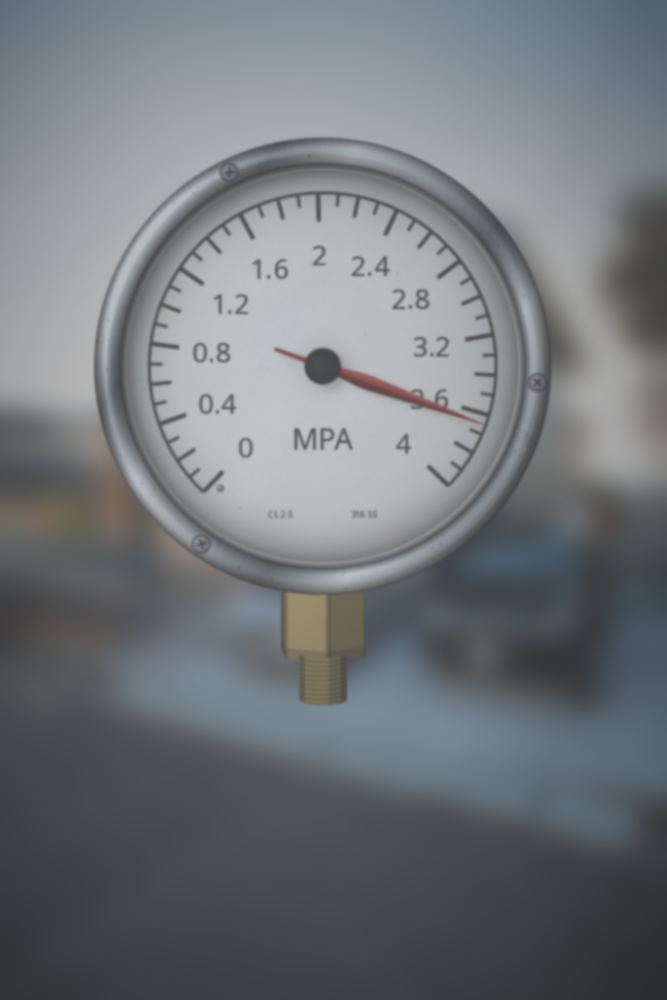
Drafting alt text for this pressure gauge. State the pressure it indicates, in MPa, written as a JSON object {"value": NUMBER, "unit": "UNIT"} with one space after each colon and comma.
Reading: {"value": 3.65, "unit": "MPa"}
